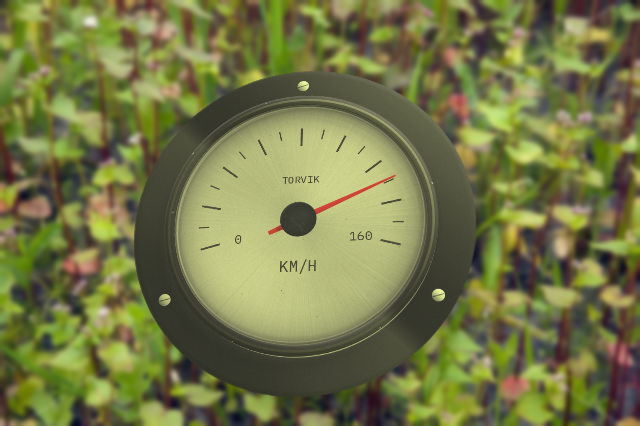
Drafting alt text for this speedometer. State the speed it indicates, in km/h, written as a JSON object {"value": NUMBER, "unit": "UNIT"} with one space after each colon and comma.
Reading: {"value": 130, "unit": "km/h"}
